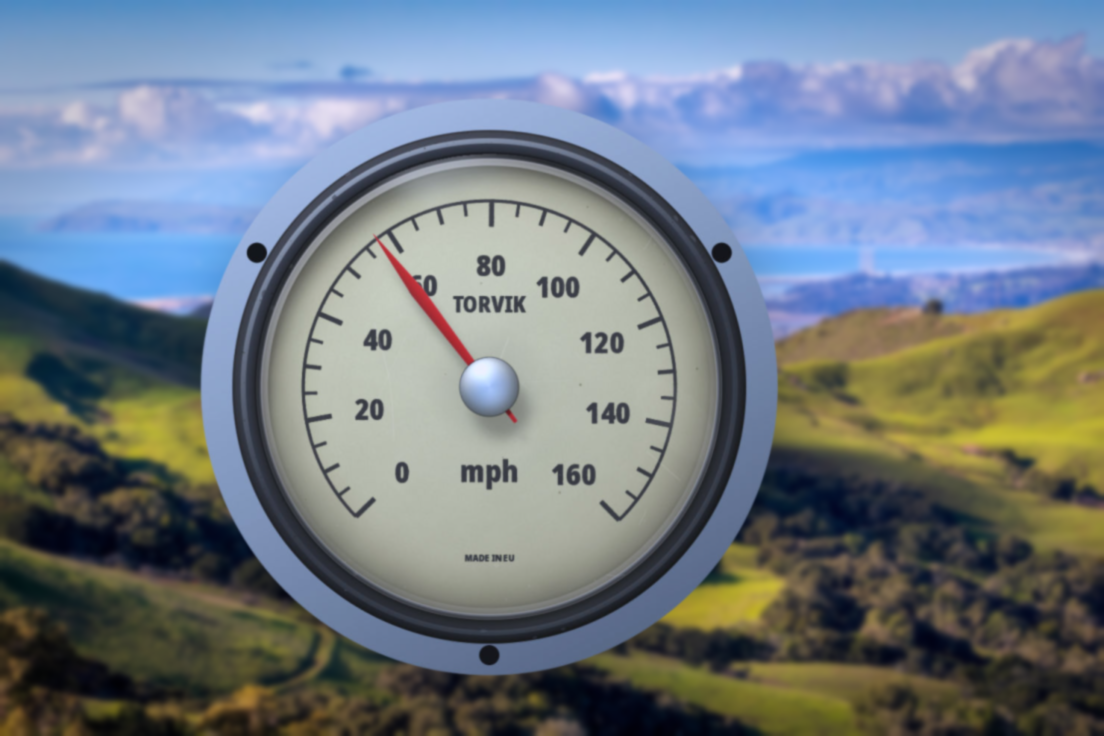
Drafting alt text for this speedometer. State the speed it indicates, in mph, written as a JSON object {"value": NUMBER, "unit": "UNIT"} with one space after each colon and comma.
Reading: {"value": 57.5, "unit": "mph"}
